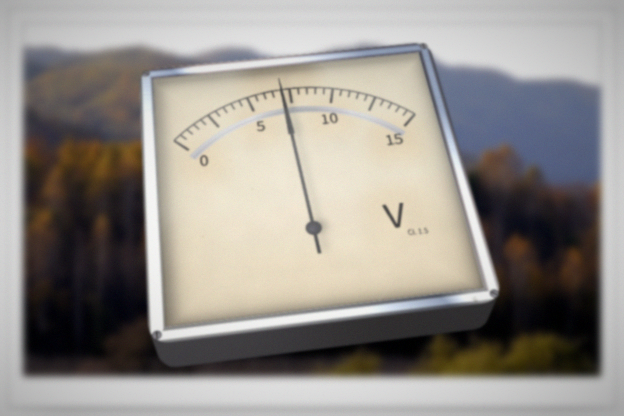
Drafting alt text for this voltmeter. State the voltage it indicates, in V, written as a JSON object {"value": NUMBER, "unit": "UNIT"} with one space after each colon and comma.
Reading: {"value": 7, "unit": "V"}
